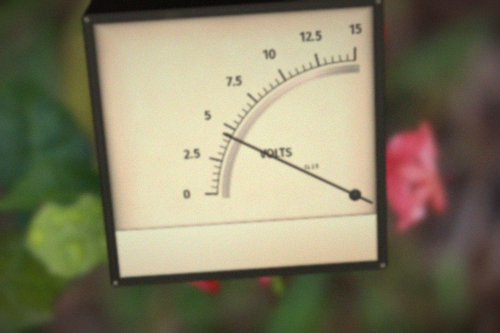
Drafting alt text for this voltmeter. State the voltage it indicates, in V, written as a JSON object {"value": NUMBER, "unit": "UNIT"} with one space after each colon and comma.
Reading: {"value": 4.5, "unit": "V"}
